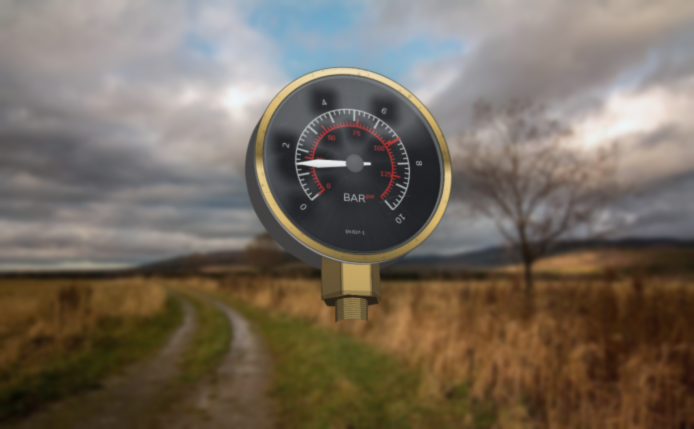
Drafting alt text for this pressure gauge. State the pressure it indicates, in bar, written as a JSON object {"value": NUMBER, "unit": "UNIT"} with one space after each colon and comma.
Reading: {"value": 1.4, "unit": "bar"}
